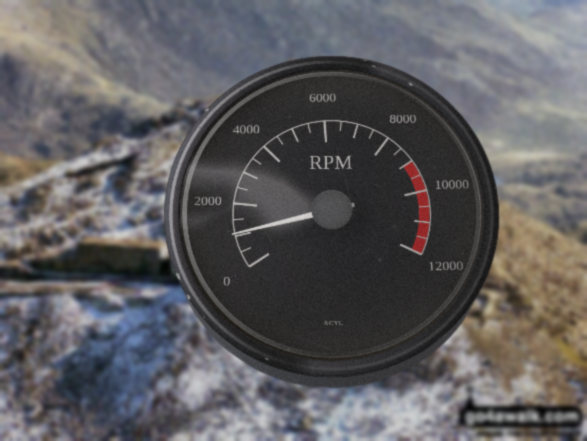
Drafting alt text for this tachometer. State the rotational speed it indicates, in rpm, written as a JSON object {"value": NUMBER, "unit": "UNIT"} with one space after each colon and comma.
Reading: {"value": 1000, "unit": "rpm"}
